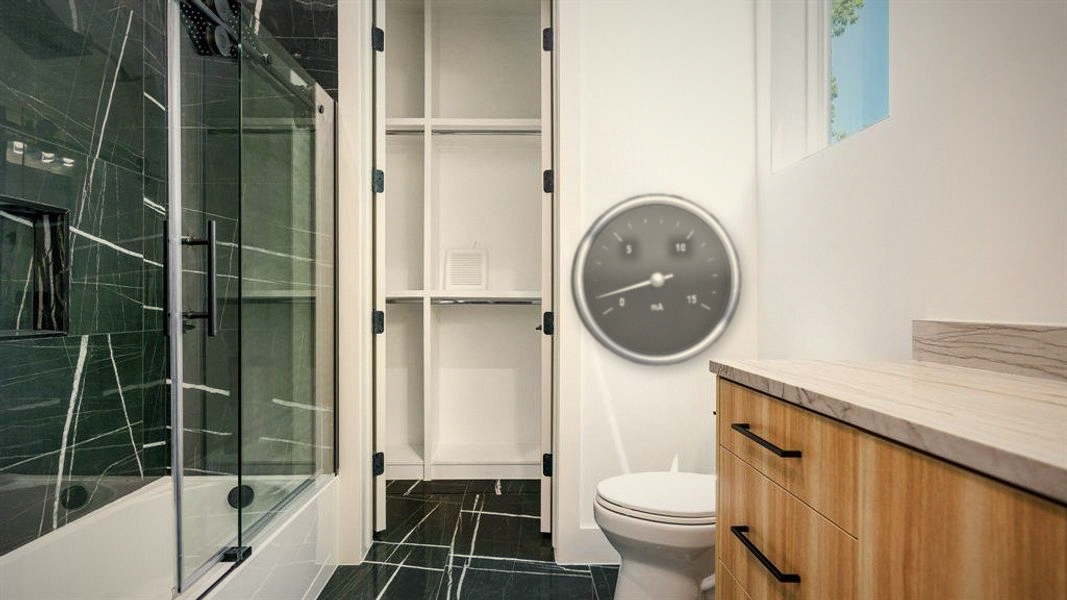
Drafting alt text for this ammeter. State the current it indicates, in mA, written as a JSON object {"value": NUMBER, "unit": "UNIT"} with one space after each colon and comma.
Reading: {"value": 1, "unit": "mA"}
